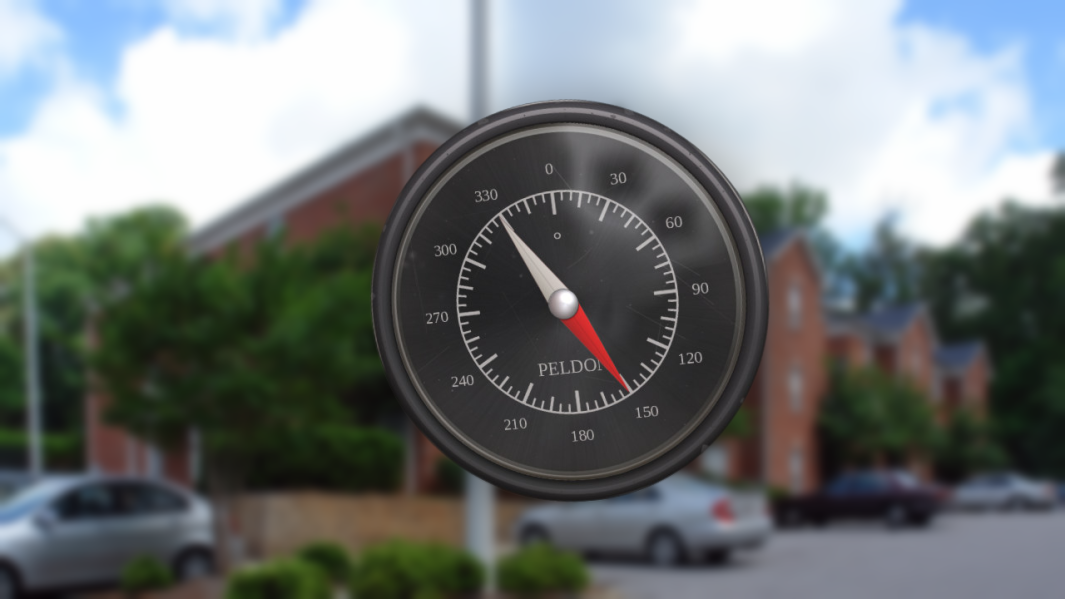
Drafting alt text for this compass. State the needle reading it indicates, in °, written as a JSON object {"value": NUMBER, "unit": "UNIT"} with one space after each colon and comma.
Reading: {"value": 150, "unit": "°"}
